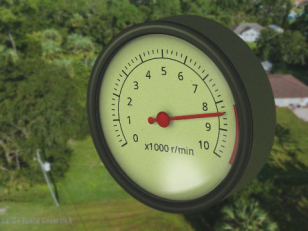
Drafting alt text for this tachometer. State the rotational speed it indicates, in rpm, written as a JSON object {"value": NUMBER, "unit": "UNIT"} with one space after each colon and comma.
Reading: {"value": 8400, "unit": "rpm"}
